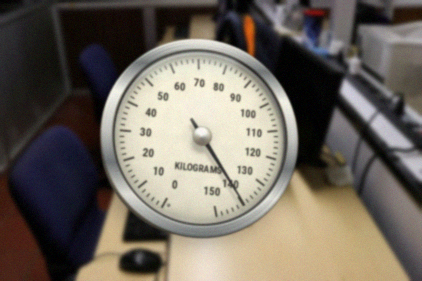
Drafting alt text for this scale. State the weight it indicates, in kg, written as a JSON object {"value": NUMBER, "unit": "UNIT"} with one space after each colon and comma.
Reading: {"value": 140, "unit": "kg"}
